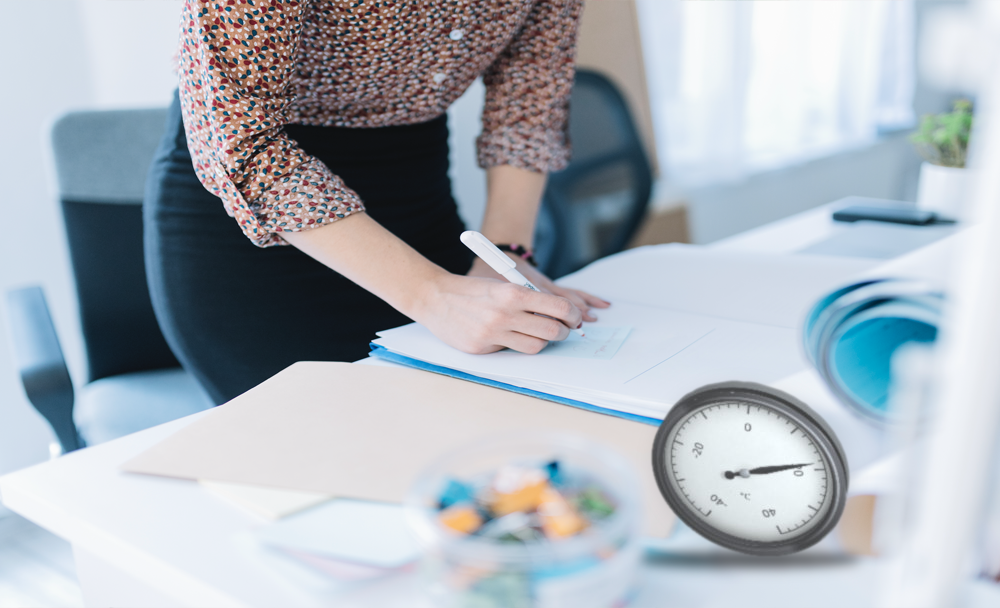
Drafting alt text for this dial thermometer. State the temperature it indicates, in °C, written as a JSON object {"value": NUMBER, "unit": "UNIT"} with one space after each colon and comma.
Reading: {"value": 18, "unit": "°C"}
